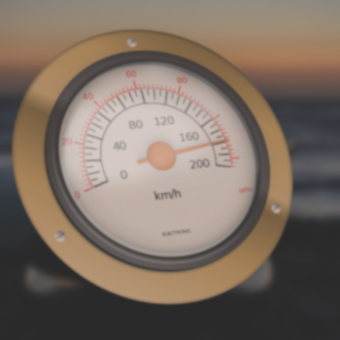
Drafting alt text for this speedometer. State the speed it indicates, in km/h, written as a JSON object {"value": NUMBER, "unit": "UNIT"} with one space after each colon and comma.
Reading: {"value": 180, "unit": "km/h"}
